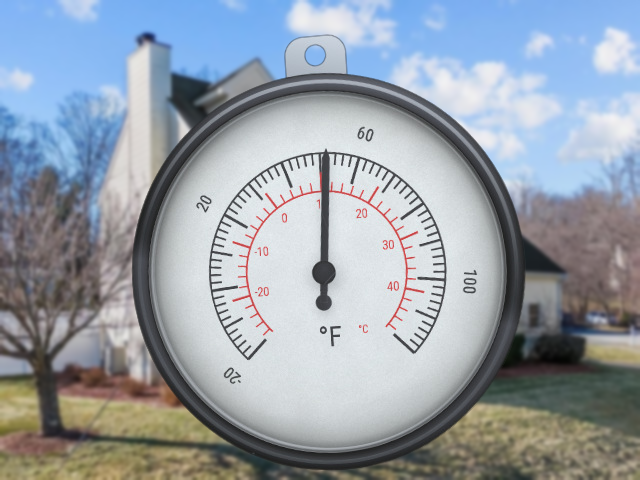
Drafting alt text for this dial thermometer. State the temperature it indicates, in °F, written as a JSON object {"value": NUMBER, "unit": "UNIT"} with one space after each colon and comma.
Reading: {"value": 52, "unit": "°F"}
